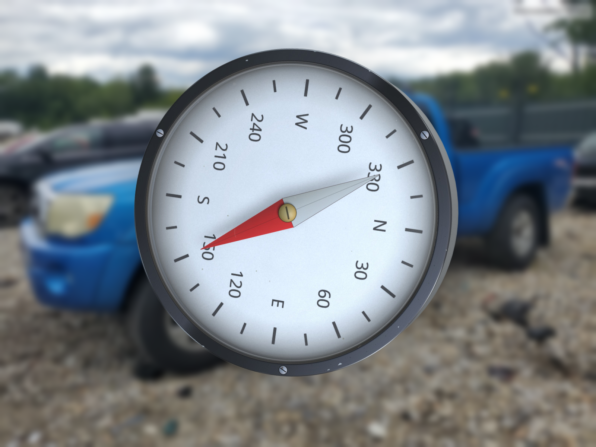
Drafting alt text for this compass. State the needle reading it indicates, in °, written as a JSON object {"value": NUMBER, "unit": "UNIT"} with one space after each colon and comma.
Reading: {"value": 150, "unit": "°"}
